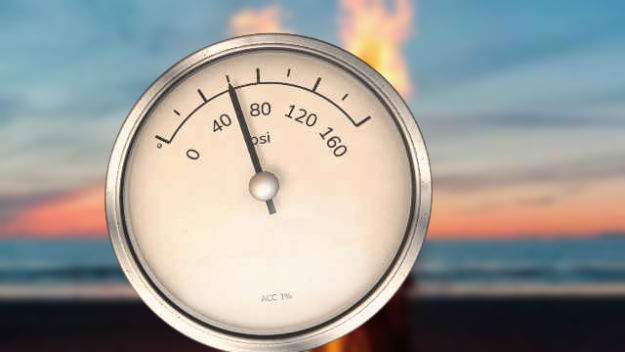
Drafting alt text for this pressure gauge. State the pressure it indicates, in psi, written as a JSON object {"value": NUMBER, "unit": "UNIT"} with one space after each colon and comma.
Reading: {"value": 60, "unit": "psi"}
